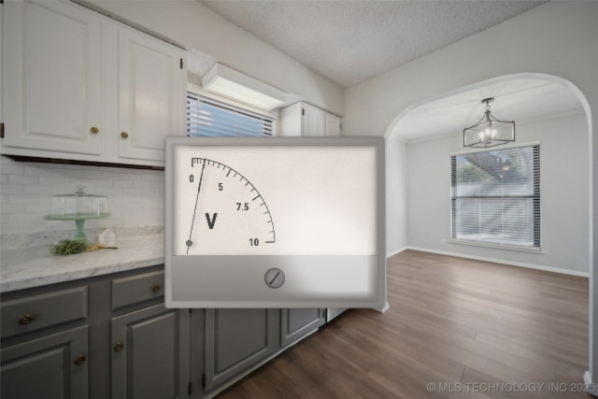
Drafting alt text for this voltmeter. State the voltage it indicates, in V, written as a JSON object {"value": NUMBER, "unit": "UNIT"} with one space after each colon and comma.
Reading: {"value": 2.5, "unit": "V"}
